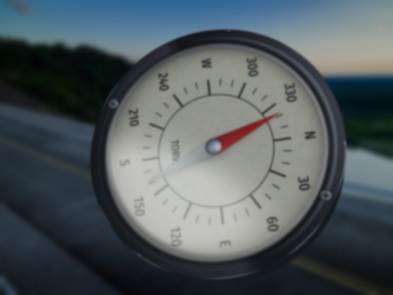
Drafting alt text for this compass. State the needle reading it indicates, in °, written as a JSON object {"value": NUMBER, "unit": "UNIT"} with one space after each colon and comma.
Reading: {"value": 340, "unit": "°"}
